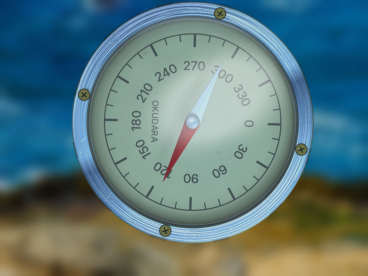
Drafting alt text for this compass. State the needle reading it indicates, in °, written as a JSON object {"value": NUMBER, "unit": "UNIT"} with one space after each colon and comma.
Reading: {"value": 115, "unit": "°"}
